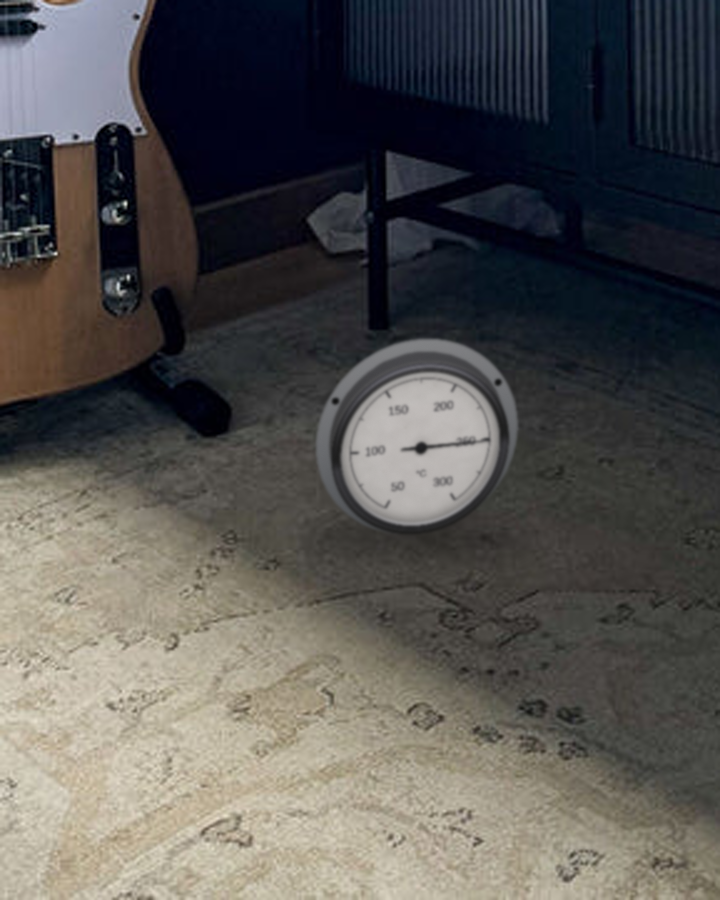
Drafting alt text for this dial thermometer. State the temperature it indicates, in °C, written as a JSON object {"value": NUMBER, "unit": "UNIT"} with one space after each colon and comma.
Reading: {"value": 250, "unit": "°C"}
